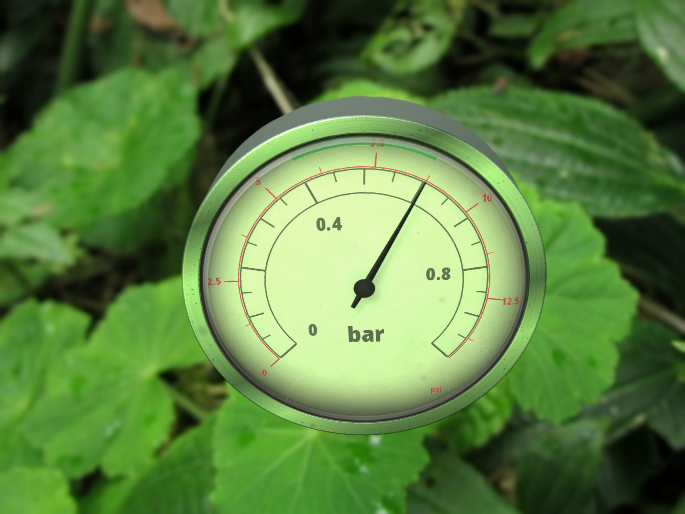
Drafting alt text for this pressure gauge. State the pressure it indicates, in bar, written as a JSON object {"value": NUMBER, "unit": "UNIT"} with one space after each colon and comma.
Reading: {"value": 0.6, "unit": "bar"}
